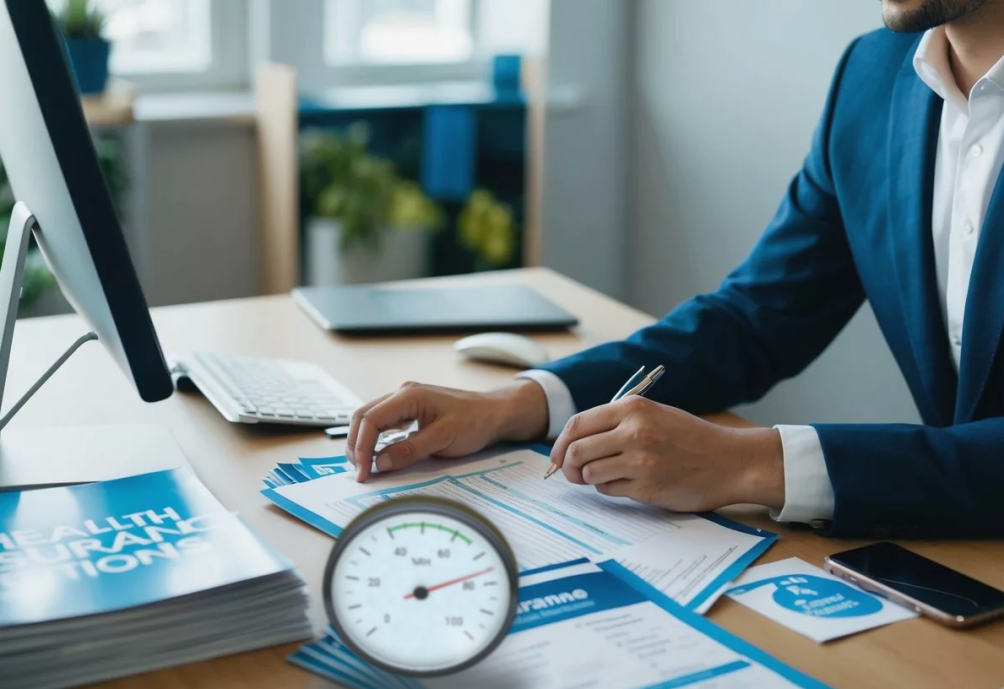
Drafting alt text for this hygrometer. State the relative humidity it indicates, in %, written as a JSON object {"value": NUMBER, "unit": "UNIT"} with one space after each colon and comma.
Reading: {"value": 75, "unit": "%"}
